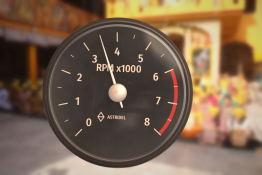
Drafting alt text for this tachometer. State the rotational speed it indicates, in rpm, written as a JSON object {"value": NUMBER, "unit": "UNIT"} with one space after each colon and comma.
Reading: {"value": 3500, "unit": "rpm"}
